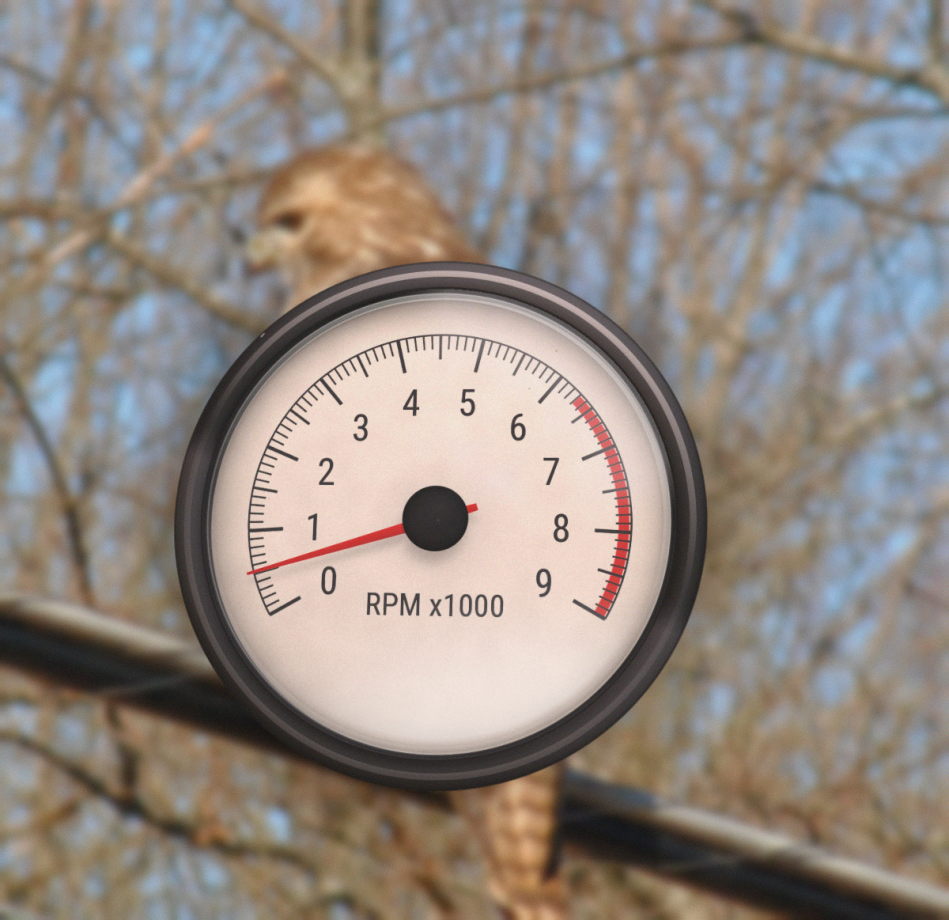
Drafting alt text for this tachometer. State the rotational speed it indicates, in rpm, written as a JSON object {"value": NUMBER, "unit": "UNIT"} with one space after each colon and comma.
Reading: {"value": 500, "unit": "rpm"}
